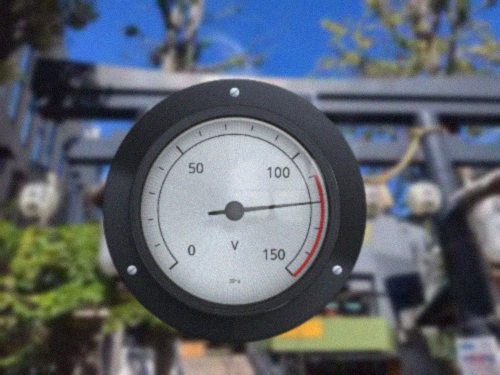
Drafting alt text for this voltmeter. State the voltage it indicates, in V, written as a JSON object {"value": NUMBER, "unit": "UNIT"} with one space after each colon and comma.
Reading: {"value": 120, "unit": "V"}
